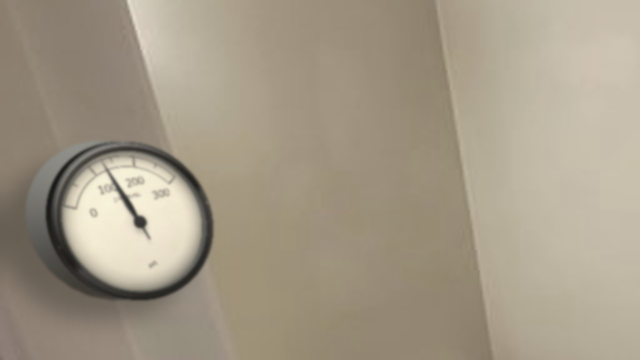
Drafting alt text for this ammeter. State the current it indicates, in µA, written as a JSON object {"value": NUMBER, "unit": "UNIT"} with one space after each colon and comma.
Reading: {"value": 125, "unit": "µA"}
